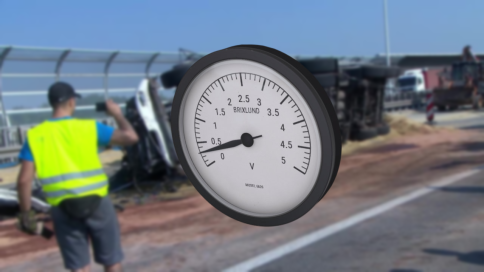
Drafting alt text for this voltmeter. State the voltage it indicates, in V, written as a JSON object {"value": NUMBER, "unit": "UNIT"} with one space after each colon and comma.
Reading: {"value": 0.3, "unit": "V"}
